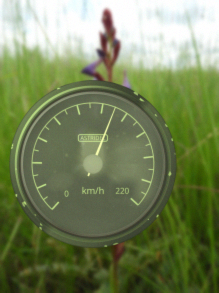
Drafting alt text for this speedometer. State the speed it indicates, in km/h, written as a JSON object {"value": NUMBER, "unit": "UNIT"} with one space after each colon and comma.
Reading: {"value": 130, "unit": "km/h"}
